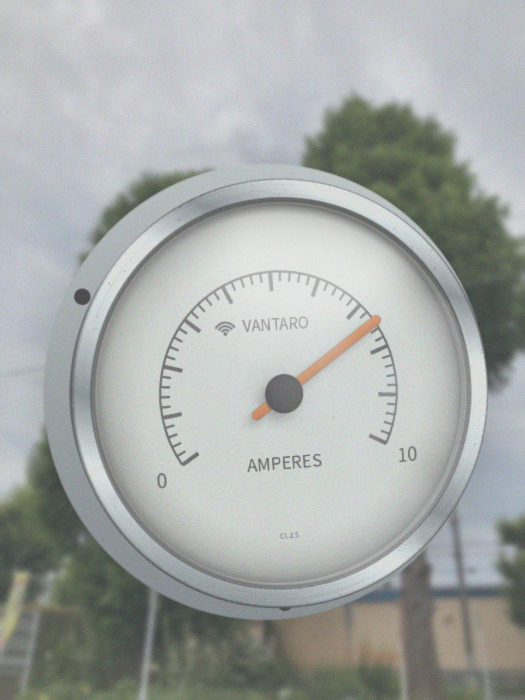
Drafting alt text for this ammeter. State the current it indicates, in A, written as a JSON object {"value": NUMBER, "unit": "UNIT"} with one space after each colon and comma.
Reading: {"value": 7.4, "unit": "A"}
